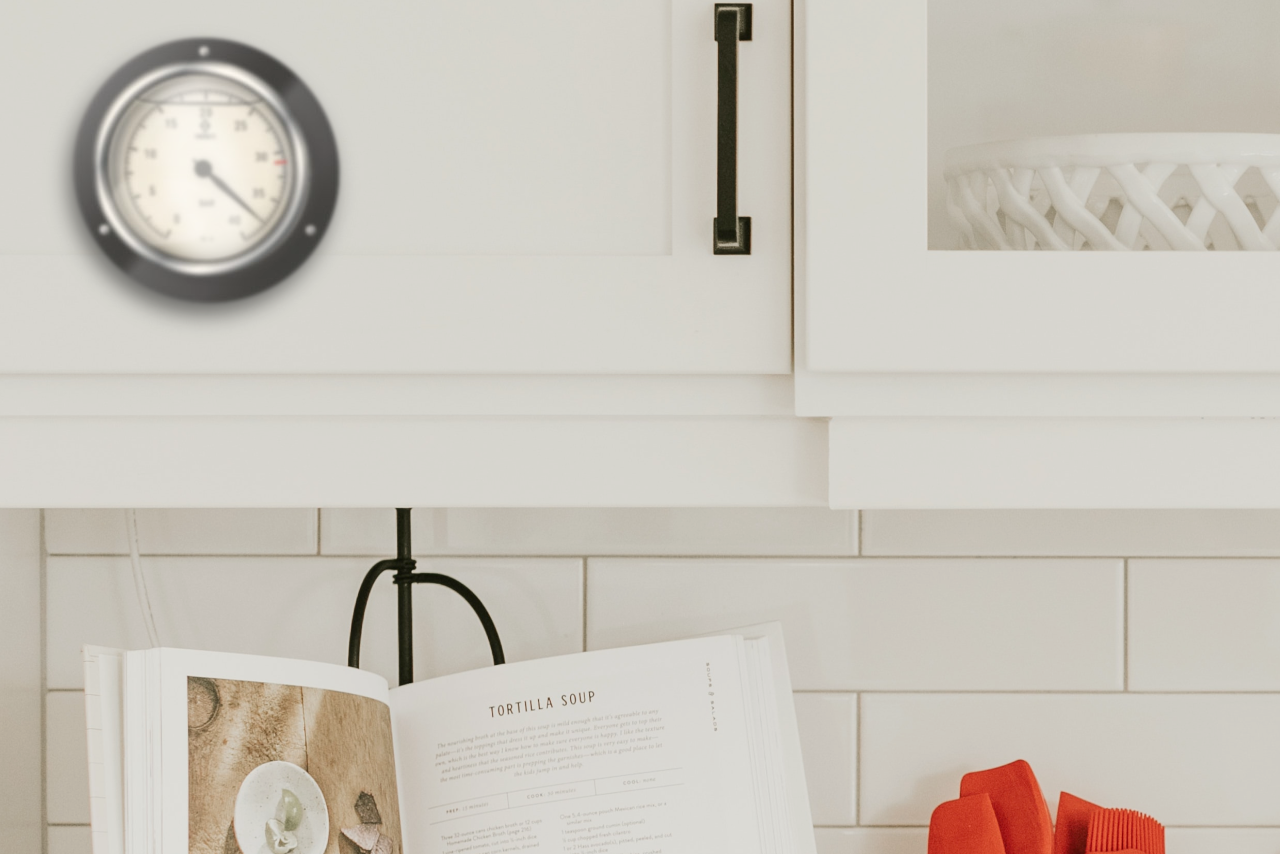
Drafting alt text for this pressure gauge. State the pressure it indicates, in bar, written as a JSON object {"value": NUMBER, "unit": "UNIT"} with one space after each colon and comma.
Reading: {"value": 37.5, "unit": "bar"}
